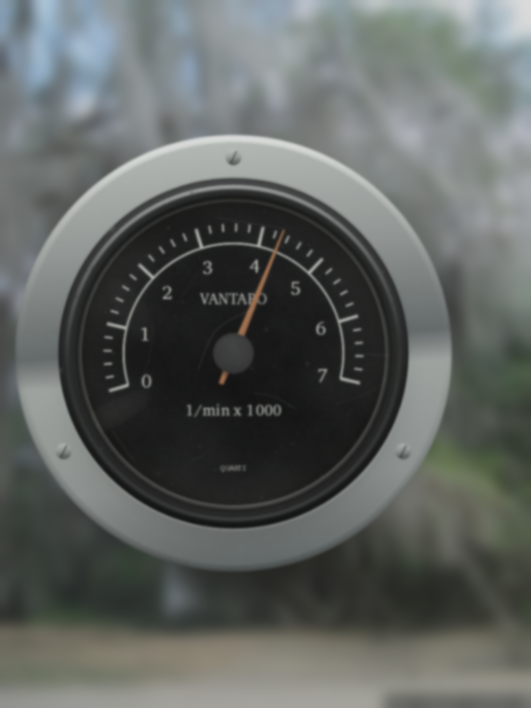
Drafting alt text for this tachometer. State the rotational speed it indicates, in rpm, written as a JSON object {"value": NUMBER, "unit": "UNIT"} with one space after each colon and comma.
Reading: {"value": 4300, "unit": "rpm"}
